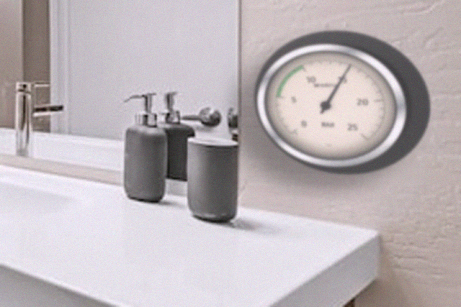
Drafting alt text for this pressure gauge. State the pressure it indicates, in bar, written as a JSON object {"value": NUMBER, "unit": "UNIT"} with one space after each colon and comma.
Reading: {"value": 15, "unit": "bar"}
